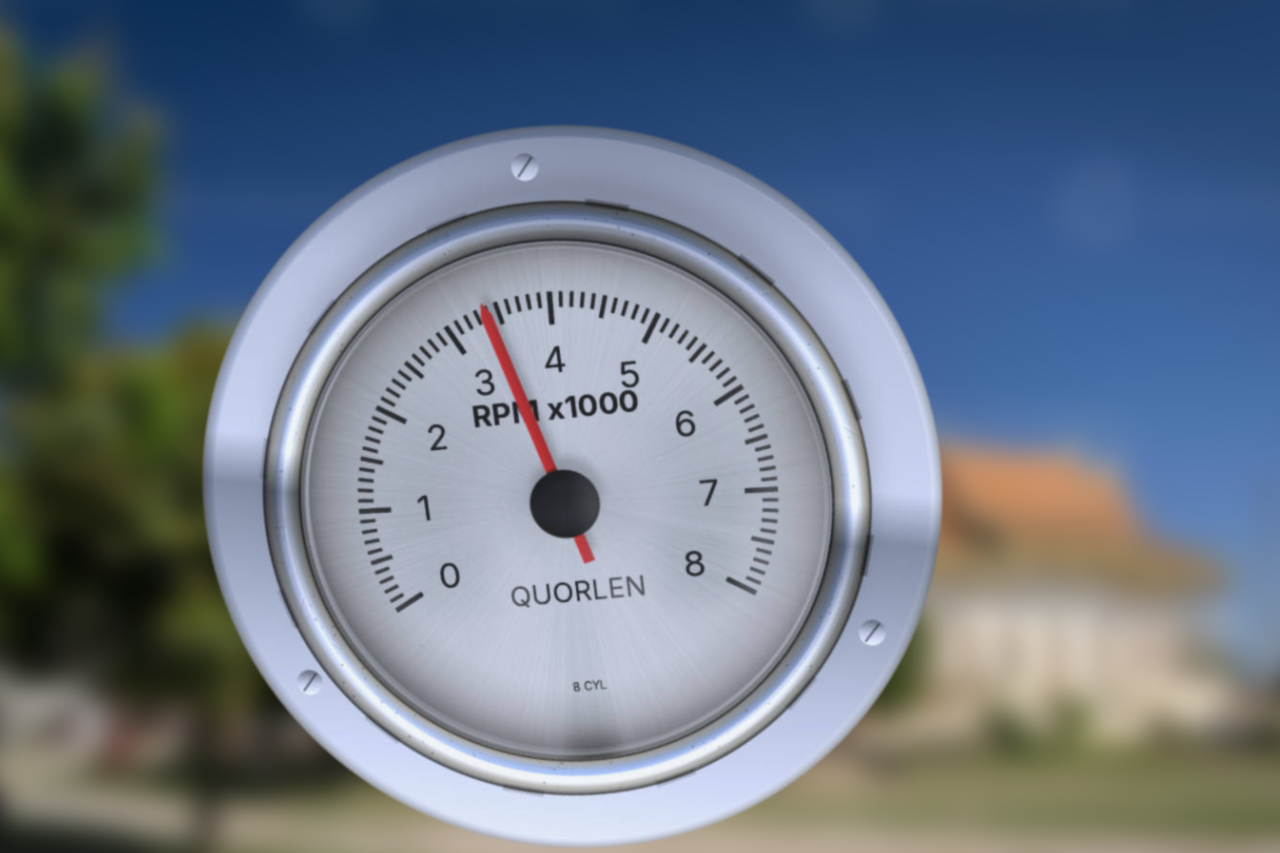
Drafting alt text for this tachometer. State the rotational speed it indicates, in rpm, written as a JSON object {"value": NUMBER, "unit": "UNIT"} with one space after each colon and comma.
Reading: {"value": 3400, "unit": "rpm"}
